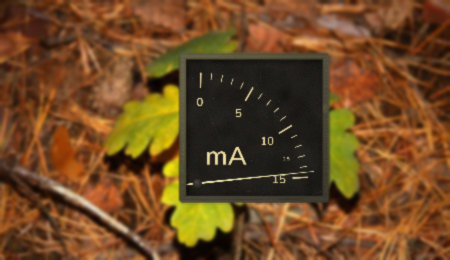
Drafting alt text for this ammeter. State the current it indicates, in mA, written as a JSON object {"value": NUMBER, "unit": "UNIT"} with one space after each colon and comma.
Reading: {"value": 14.5, "unit": "mA"}
